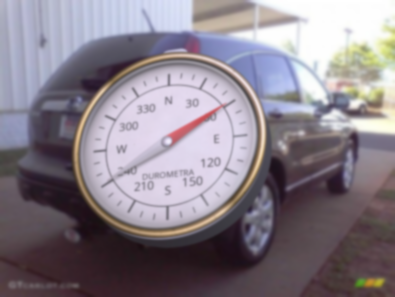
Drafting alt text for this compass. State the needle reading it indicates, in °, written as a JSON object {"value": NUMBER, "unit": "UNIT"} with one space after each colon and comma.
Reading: {"value": 60, "unit": "°"}
